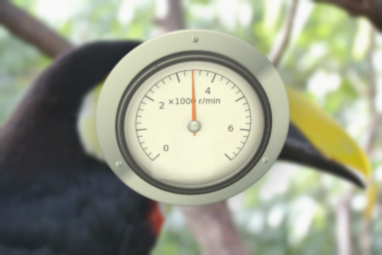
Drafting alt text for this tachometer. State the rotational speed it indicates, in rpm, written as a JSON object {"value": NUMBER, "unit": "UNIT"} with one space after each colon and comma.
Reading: {"value": 3400, "unit": "rpm"}
